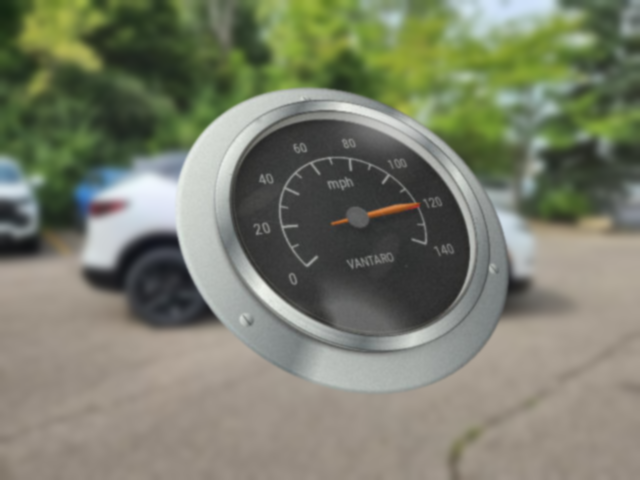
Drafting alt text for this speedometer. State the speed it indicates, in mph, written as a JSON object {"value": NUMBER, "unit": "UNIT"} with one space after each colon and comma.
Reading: {"value": 120, "unit": "mph"}
